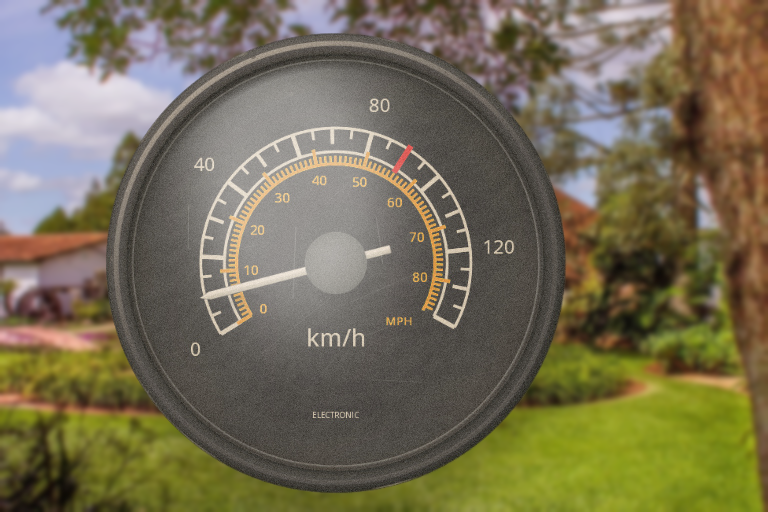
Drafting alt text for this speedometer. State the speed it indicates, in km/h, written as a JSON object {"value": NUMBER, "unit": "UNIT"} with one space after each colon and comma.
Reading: {"value": 10, "unit": "km/h"}
